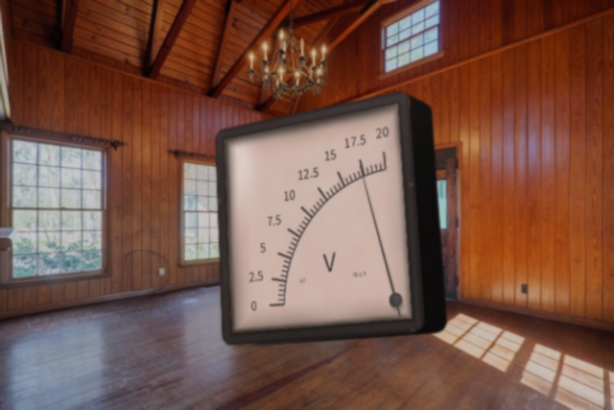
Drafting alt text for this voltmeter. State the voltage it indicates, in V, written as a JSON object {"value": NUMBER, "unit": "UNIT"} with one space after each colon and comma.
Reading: {"value": 17.5, "unit": "V"}
